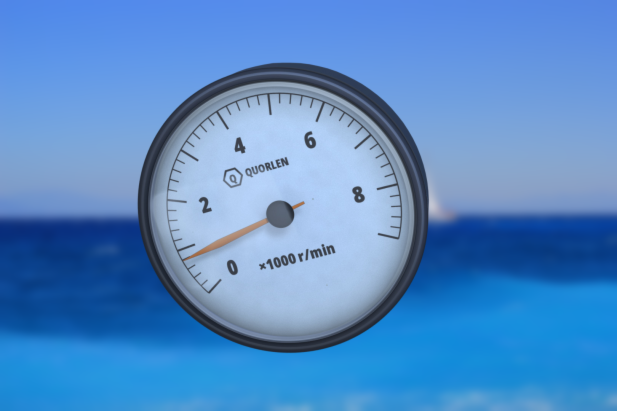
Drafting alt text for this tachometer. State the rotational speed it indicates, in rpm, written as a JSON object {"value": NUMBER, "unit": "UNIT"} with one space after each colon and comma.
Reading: {"value": 800, "unit": "rpm"}
